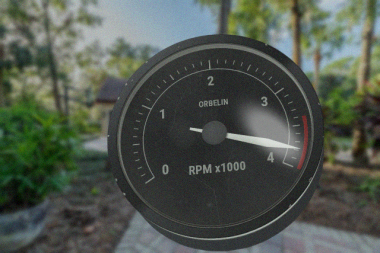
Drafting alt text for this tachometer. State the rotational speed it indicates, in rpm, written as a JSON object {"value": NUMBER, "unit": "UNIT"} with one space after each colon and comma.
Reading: {"value": 3800, "unit": "rpm"}
